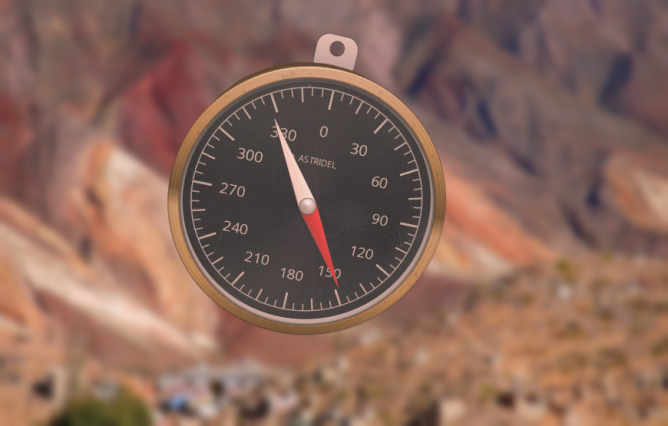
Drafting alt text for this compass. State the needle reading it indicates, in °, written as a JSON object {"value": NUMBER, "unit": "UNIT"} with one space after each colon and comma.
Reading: {"value": 147.5, "unit": "°"}
